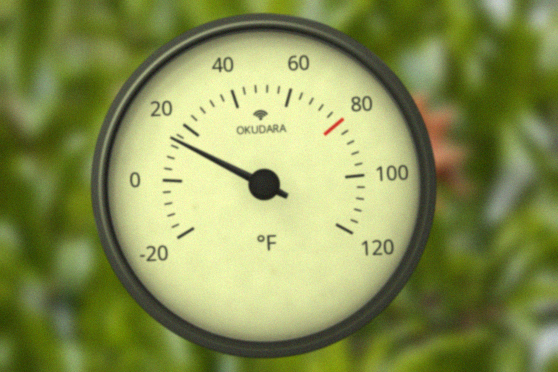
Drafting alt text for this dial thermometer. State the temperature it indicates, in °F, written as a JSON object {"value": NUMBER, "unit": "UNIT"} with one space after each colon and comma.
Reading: {"value": 14, "unit": "°F"}
